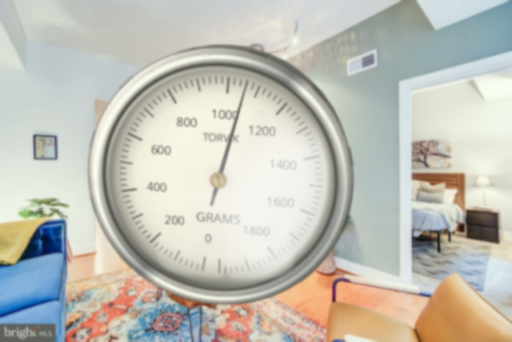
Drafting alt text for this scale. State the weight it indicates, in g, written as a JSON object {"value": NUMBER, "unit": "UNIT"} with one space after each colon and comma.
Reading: {"value": 1060, "unit": "g"}
